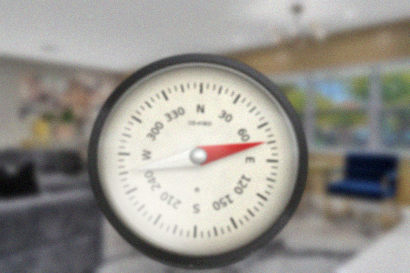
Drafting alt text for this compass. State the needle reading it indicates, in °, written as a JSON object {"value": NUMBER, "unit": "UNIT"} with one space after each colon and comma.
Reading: {"value": 75, "unit": "°"}
